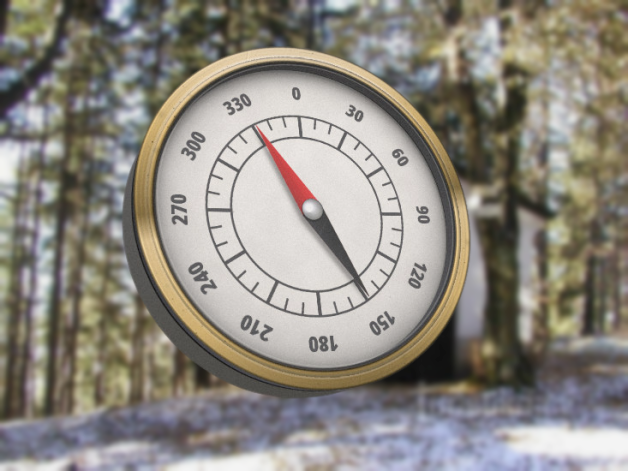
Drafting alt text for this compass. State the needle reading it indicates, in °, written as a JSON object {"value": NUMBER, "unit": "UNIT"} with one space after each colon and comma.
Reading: {"value": 330, "unit": "°"}
